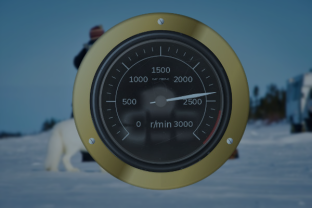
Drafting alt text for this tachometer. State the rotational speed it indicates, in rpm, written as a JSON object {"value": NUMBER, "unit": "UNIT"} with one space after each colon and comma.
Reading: {"value": 2400, "unit": "rpm"}
